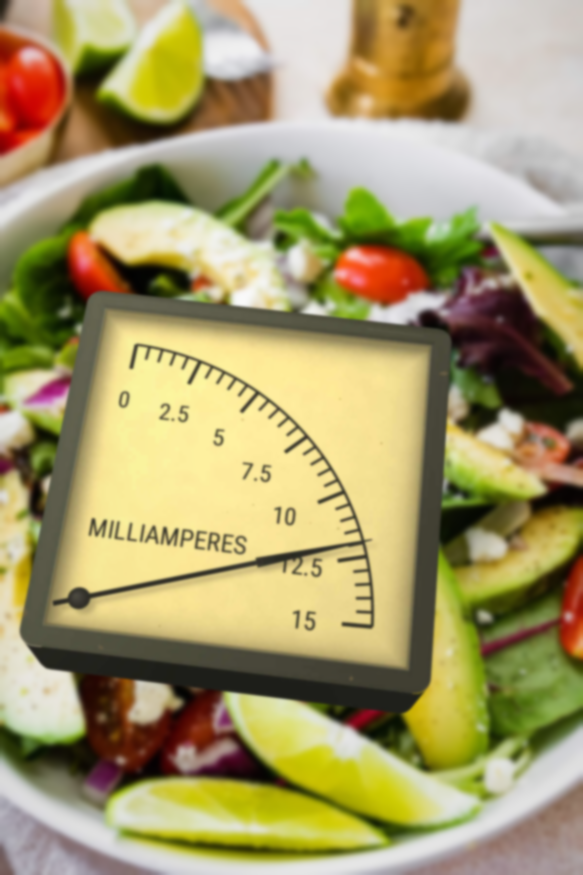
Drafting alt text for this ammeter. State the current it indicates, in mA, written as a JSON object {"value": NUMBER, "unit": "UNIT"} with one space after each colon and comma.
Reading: {"value": 12, "unit": "mA"}
